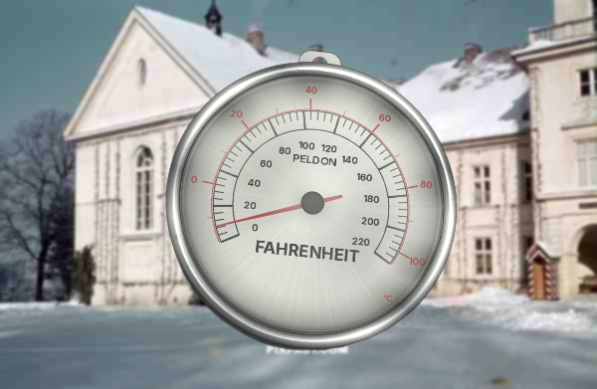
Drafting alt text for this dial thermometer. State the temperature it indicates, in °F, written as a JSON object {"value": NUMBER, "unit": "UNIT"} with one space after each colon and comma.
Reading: {"value": 8, "unit": "°F"}
